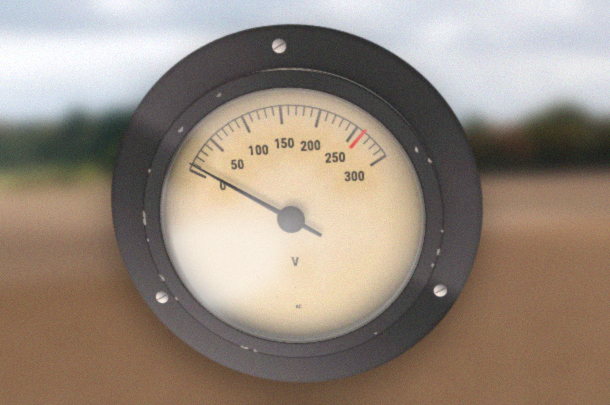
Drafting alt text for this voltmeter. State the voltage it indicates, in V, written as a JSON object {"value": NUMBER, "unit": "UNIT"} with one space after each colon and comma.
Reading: {"value": 10, "unit": "V"}
